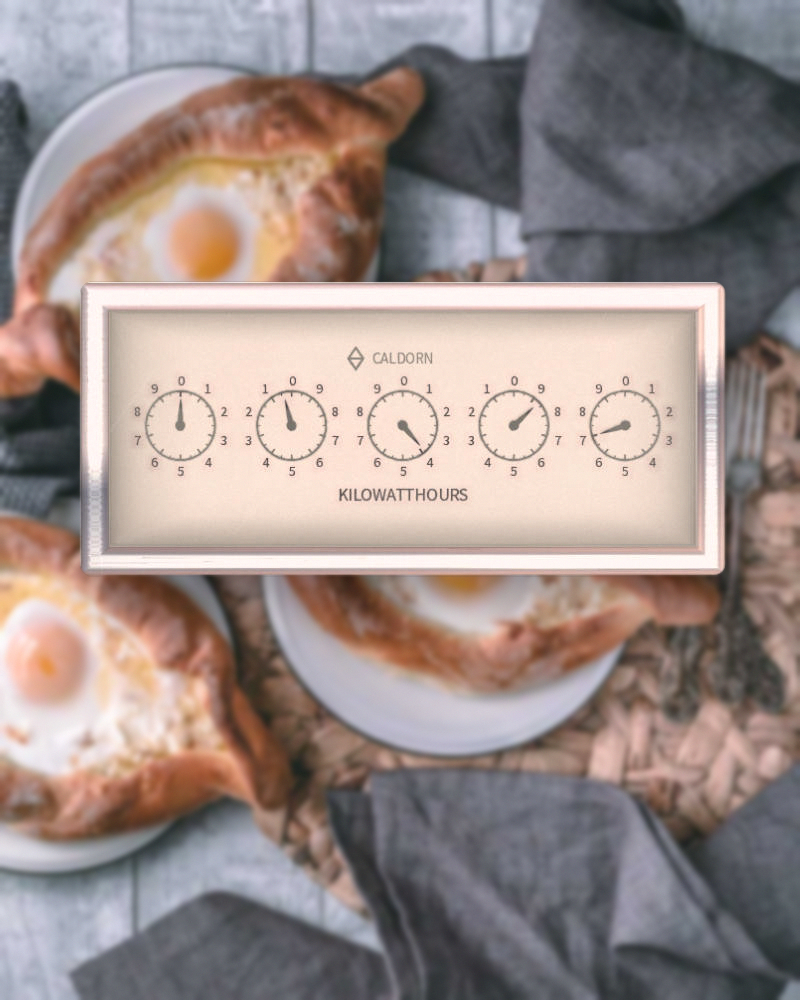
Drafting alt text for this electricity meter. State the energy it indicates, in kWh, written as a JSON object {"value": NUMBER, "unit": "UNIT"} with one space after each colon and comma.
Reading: {"value": 387, "unit": "kWh"}
